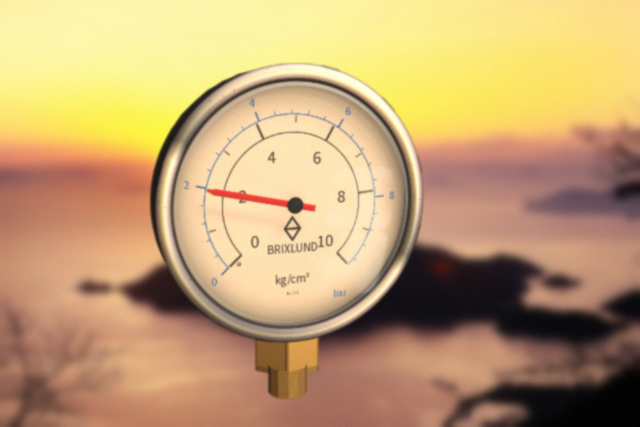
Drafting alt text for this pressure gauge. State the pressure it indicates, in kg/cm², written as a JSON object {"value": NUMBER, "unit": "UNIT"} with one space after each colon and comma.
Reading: {"value": 2, "unit": "kg/cm²"}
